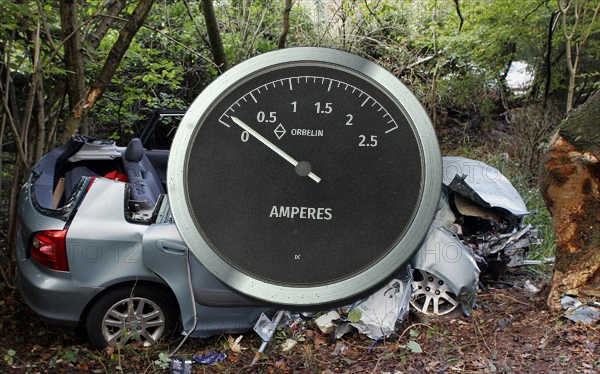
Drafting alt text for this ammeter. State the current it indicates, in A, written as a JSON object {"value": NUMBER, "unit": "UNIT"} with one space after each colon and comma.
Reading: {"value": 0.1, "unit": "A"}
